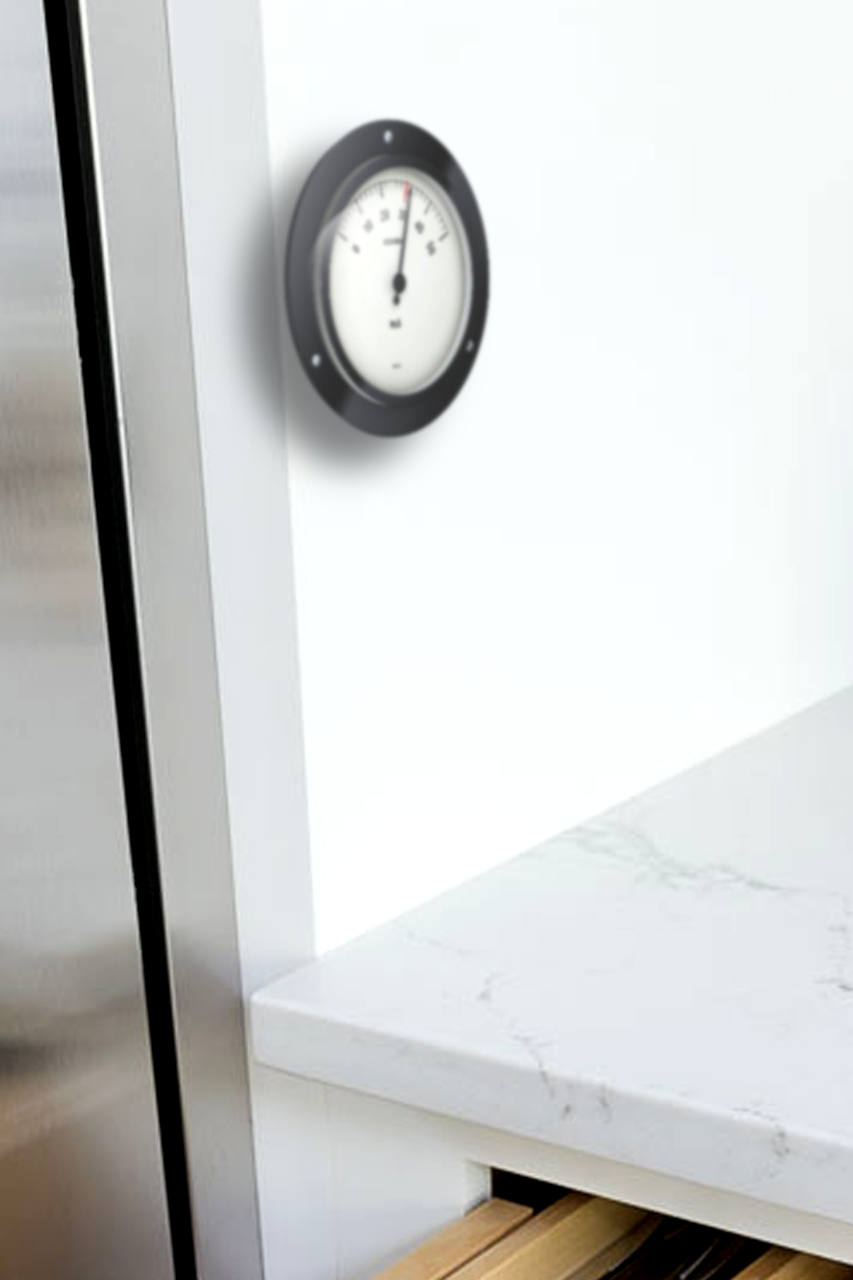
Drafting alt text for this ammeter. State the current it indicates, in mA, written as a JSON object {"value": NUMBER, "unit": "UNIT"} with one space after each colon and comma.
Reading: {"value": 30, "unit": "mA"}
